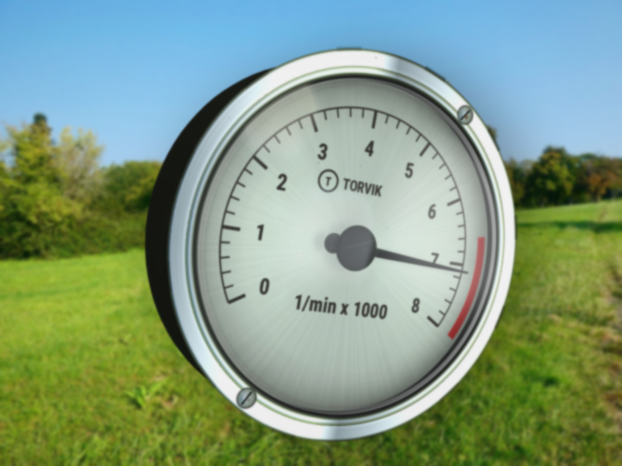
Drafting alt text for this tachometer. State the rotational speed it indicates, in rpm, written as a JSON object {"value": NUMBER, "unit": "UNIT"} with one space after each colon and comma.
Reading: {"value": 7100, "unit": "rpm"}
